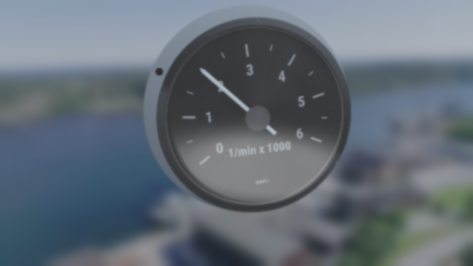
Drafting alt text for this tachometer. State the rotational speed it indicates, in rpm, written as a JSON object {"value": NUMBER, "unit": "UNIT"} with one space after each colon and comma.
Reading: {"value": 2000, "unit": "rpm"}
